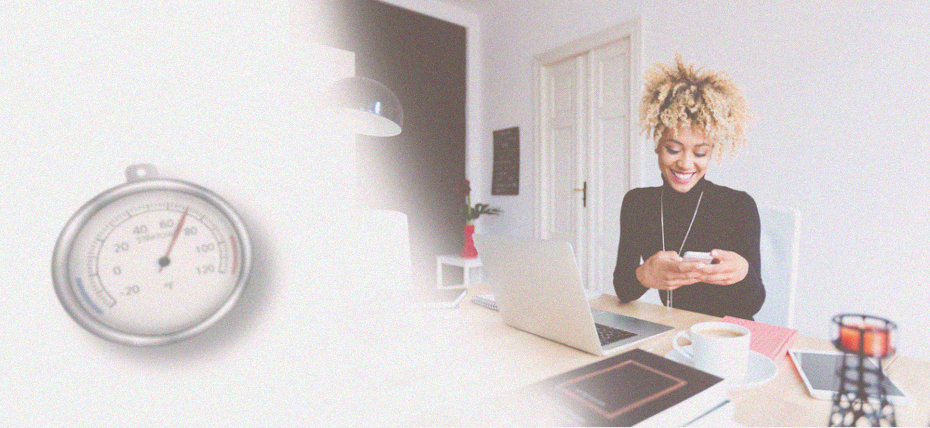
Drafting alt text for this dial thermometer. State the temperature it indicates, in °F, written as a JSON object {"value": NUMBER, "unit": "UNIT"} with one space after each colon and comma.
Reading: {"value": 70, "unit": "°F"}
